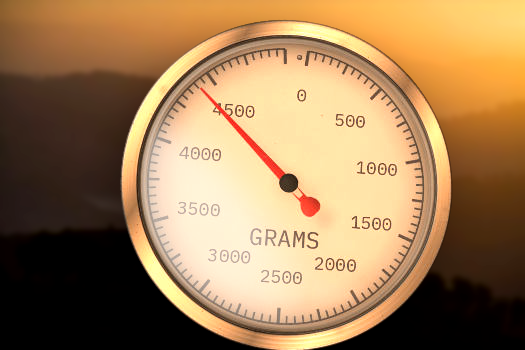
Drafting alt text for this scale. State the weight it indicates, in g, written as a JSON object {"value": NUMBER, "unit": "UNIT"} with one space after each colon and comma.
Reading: {"value": 4400, "unit": "g"}
